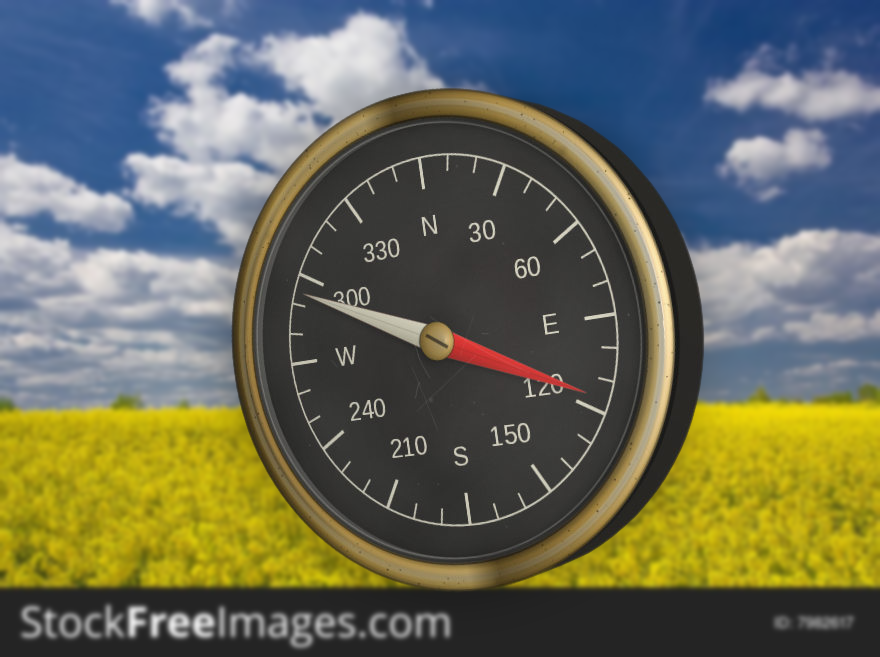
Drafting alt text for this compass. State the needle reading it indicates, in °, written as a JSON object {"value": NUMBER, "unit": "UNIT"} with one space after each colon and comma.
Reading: {"value": 115, "unit": "°"}
